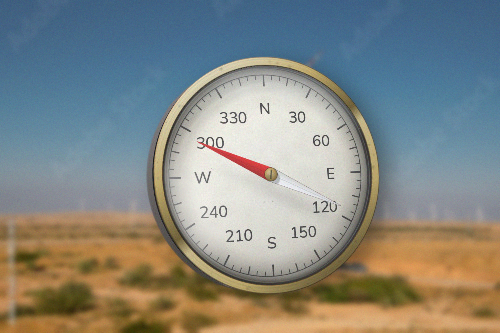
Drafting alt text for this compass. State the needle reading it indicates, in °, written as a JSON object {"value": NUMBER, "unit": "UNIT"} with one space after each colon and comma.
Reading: {"value": 295, "unit": "°"}
